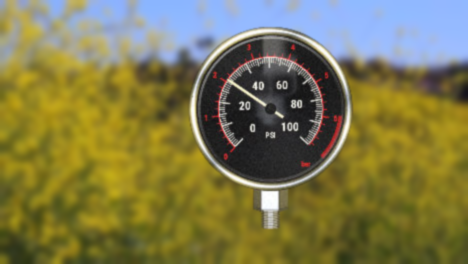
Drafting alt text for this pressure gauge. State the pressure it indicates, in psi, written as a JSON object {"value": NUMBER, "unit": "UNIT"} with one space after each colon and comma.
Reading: {"value": 30, "unit": "psi"}
